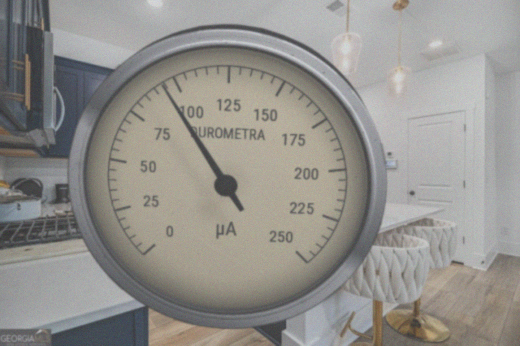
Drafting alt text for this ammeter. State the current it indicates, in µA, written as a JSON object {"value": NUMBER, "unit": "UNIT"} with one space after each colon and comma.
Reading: {"value": 95, "unit": "µA"}
